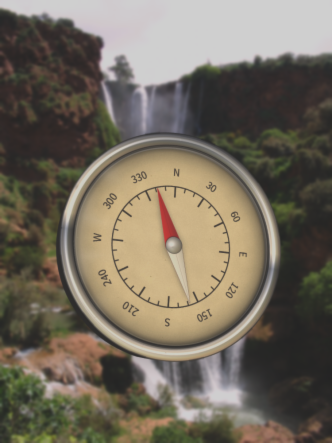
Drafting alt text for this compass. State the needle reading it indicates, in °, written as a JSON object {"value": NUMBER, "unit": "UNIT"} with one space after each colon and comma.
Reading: {"value": 340, "unit": "°"}
